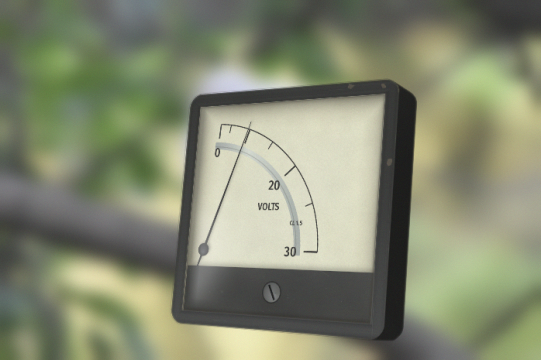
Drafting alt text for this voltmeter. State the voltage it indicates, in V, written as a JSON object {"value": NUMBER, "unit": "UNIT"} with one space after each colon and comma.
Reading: {"value": 10, "unit": "V"}
